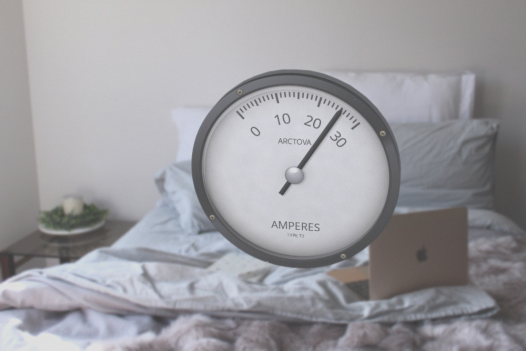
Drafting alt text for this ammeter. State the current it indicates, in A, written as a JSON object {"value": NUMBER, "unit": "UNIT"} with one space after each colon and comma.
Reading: {"value": 25, "unit": "A"}
